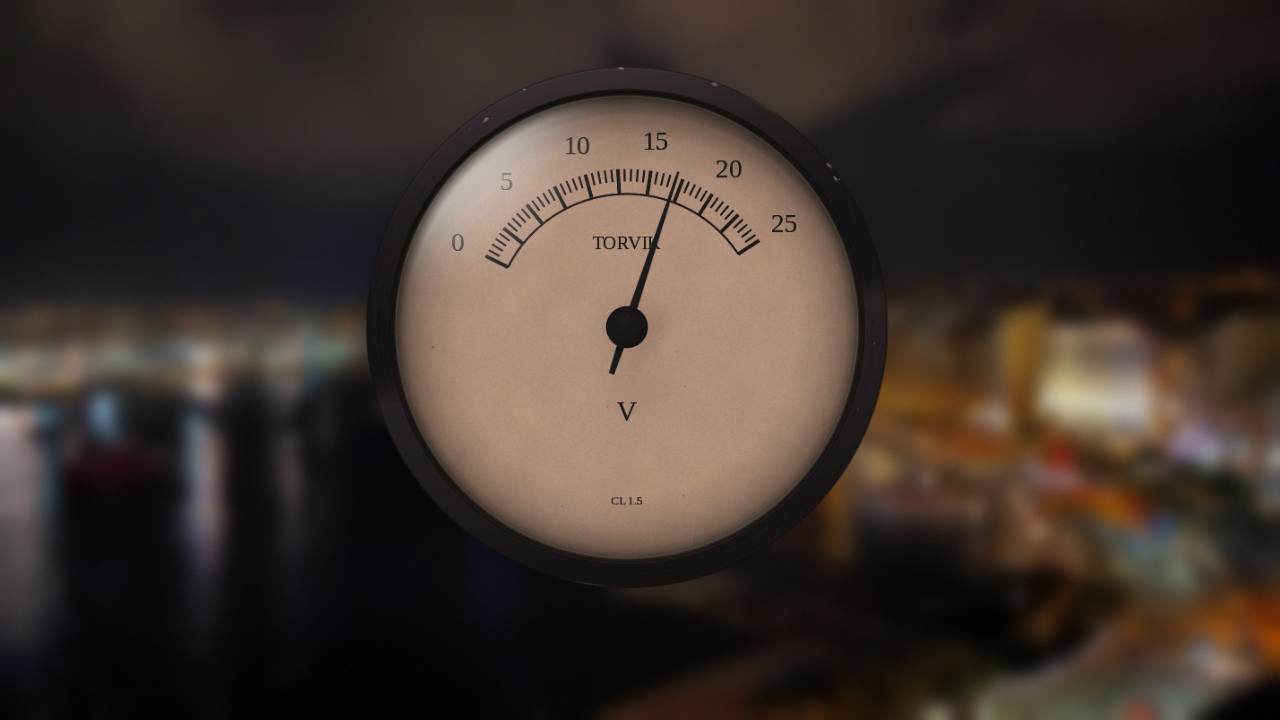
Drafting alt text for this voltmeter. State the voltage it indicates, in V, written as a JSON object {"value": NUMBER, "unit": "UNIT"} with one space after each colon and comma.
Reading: {"value": 17, "unit": "V"}
